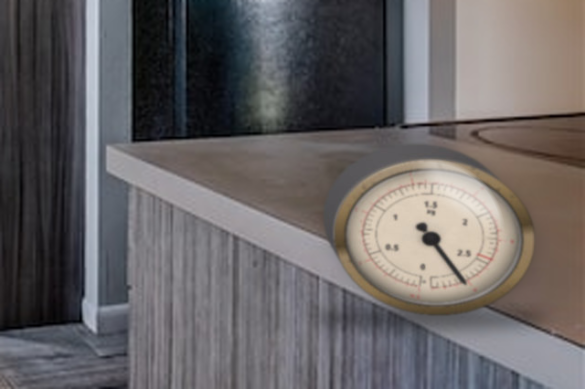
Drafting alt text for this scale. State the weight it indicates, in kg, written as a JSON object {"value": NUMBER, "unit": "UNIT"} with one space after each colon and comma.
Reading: {"value": 2.75, "unit": "kg"}
